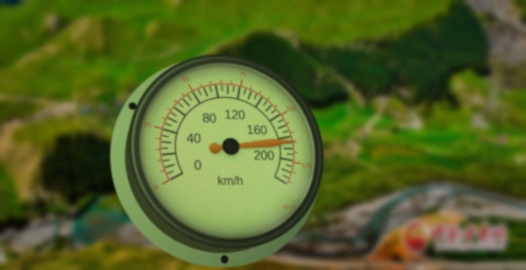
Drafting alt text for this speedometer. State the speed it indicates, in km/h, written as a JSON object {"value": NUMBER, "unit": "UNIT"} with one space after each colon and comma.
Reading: {"value": 185, "unit": "km/h"}
